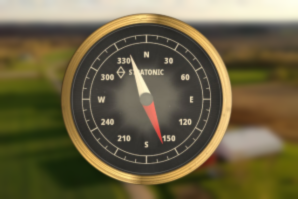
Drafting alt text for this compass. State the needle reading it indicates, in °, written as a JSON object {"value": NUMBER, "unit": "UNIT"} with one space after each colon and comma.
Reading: {"value": 160, "unit": "°"}
